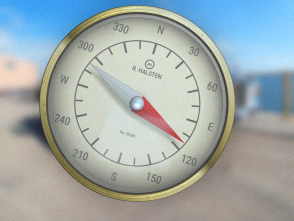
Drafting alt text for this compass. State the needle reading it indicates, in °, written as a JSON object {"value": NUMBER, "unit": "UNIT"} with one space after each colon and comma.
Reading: {"value": 112.5, "unit": "°"}
